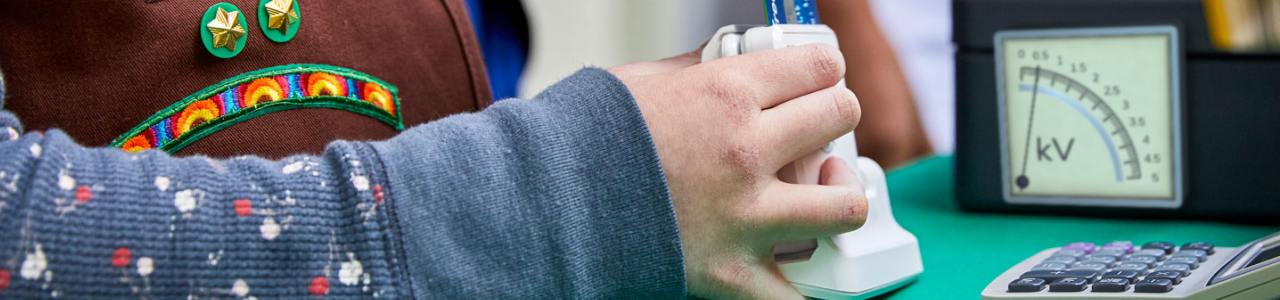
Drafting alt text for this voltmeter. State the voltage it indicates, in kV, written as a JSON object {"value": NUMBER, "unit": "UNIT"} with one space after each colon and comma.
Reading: {"value": 0.5, "unit": "kV"}
